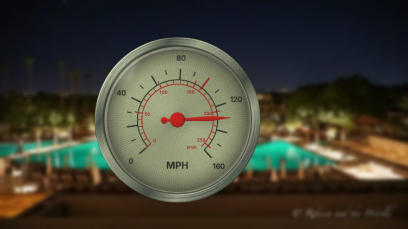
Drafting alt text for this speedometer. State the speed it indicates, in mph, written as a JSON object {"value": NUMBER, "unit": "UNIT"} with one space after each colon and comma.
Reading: {"value": 130, "unit": "mph"}
